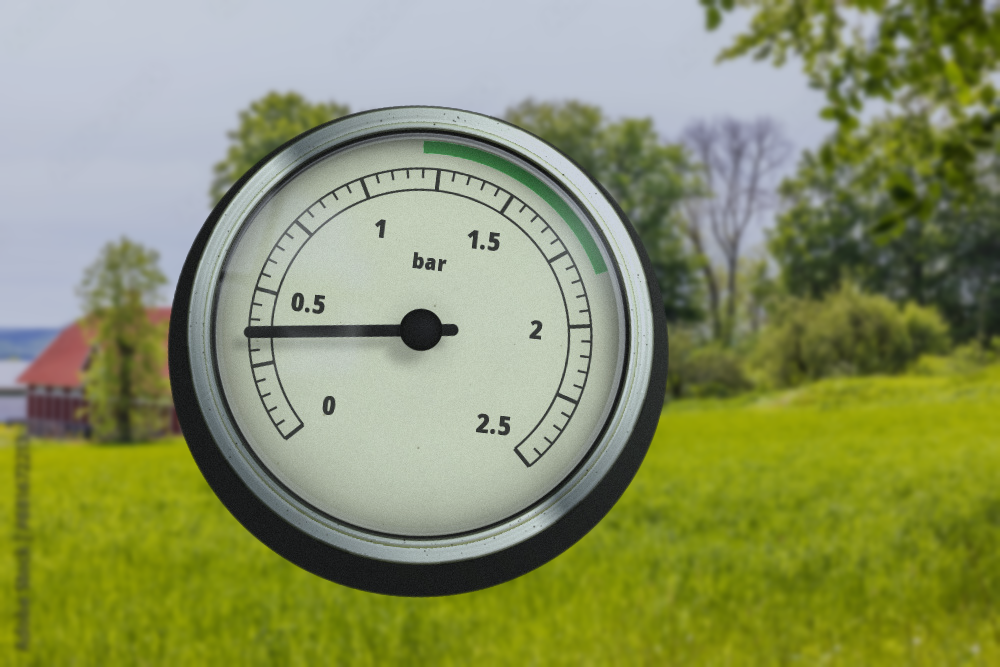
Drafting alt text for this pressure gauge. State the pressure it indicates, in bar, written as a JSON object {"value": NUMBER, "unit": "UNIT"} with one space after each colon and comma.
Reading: {"value": 0.35, "unit": "bar"}
